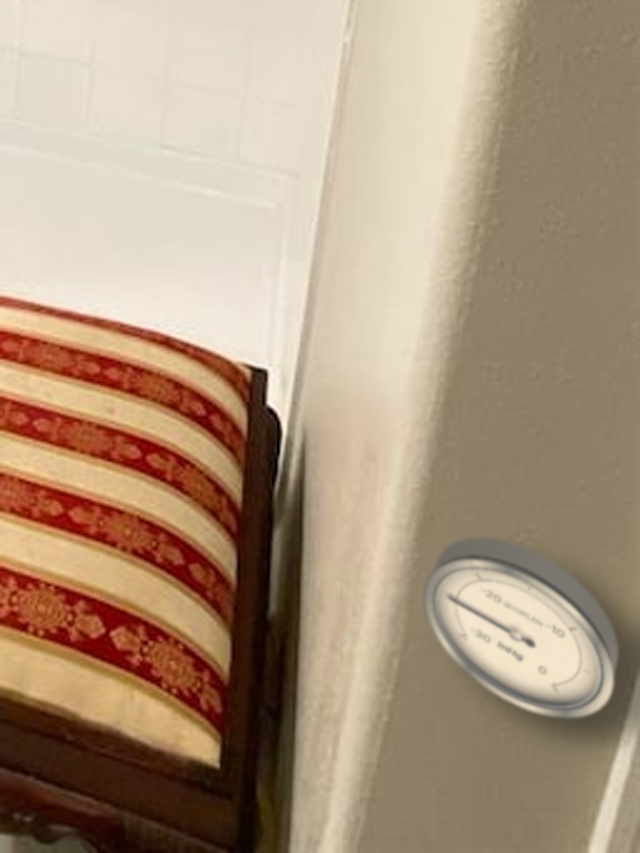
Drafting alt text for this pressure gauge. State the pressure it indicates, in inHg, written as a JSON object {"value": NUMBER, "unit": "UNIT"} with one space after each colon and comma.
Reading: {"value": -25, "unit": "inHg"}
